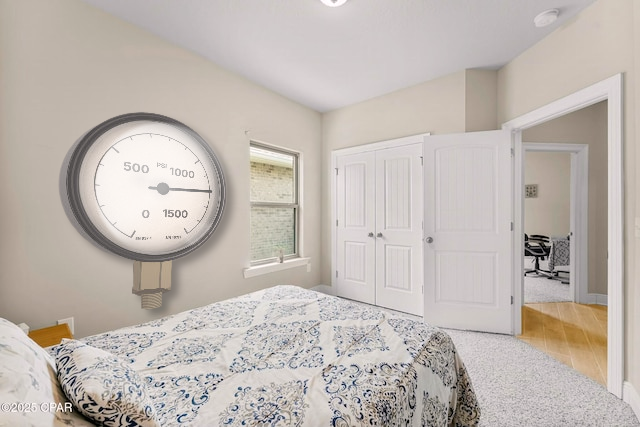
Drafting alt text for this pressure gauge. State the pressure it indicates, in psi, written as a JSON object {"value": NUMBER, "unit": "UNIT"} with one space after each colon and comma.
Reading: {"value": 1200, "unit": "psi"}
